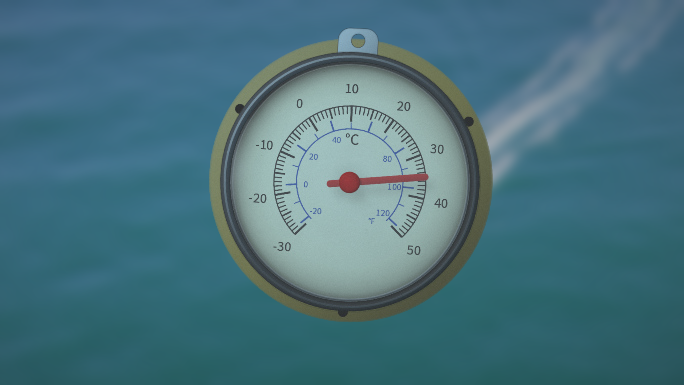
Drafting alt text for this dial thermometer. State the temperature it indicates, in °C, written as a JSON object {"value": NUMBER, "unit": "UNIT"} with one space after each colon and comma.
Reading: {"value": 35, "unit": "°C"}
